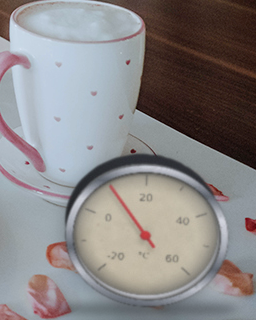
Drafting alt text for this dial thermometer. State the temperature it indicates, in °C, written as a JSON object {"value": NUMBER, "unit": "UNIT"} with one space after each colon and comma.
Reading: {"value": 10, "unit": "°C"}
